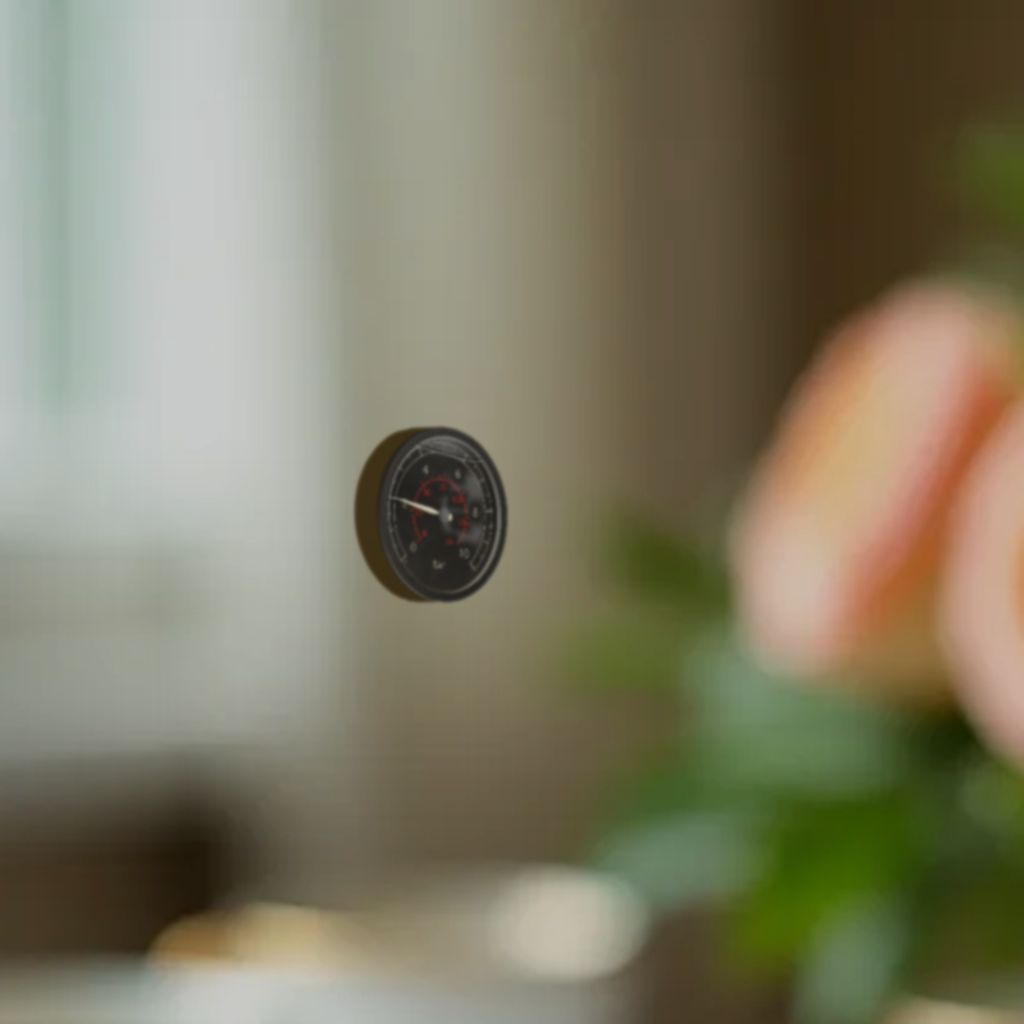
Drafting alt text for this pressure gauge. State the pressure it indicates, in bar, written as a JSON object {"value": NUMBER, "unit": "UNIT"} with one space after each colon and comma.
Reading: {"value": 2, "unit": "bar"}
